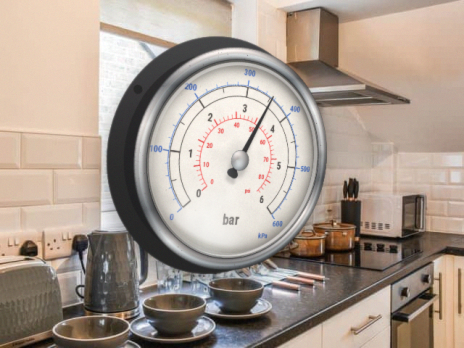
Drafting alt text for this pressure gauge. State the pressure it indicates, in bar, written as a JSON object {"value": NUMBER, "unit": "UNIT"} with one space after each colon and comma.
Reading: {"value": 3.5, "unit": "bar"}
